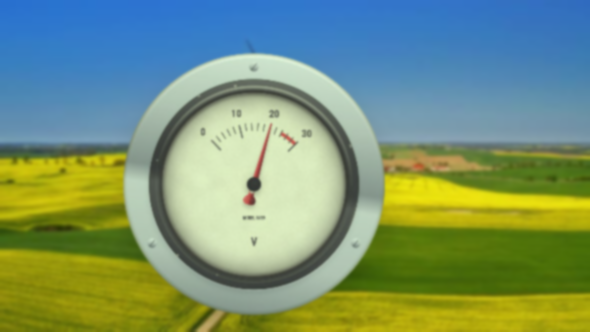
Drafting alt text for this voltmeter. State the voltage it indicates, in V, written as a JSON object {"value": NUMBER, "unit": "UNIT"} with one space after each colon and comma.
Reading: {"value": 20, "unit": "V"}
